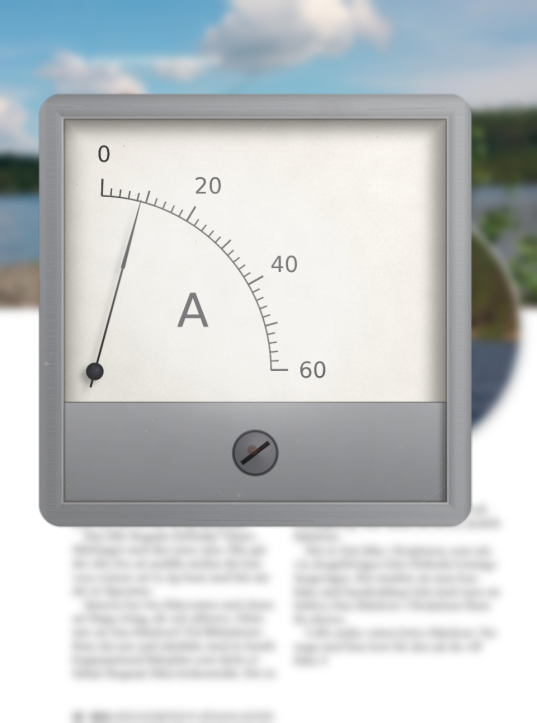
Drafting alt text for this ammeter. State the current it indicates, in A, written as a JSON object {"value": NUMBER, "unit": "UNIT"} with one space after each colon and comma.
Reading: {"value": 9, "unit": "A"}
